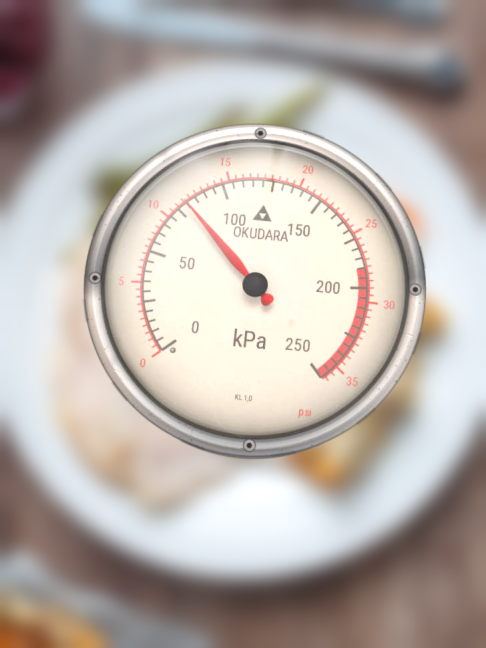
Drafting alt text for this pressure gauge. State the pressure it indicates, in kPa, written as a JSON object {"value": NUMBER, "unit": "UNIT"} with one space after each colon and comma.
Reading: {"value": 80, "unit": "kPa"}
